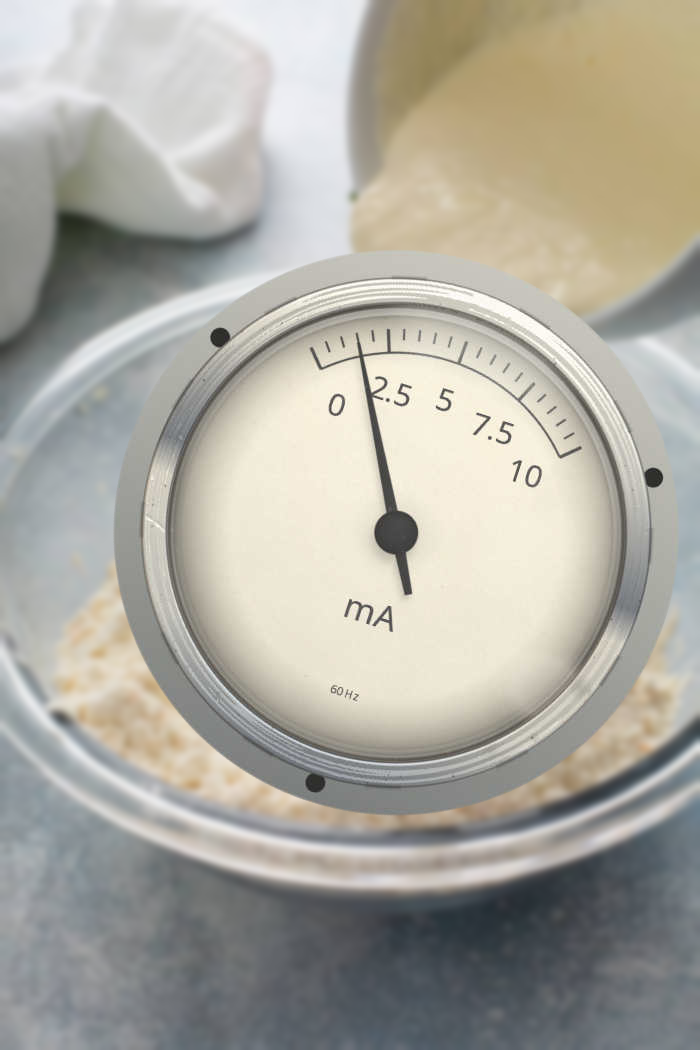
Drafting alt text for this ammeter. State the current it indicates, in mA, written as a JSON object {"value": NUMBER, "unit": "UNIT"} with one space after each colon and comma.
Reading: {"value": 1.5, "unit": "mA"}
